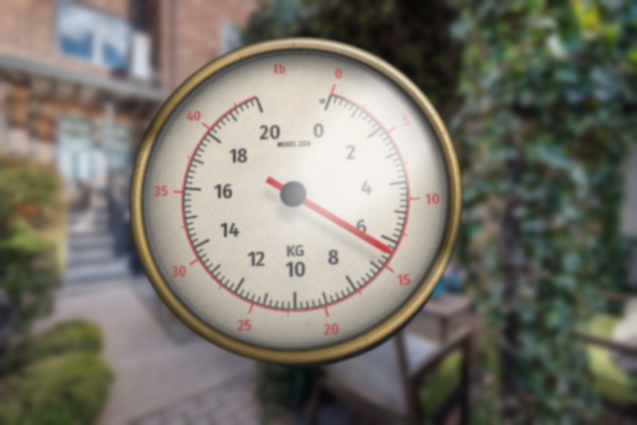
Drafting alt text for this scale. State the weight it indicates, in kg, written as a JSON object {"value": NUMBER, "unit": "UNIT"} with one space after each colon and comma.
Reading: {"value": 6.4, "unit": "kg"}
